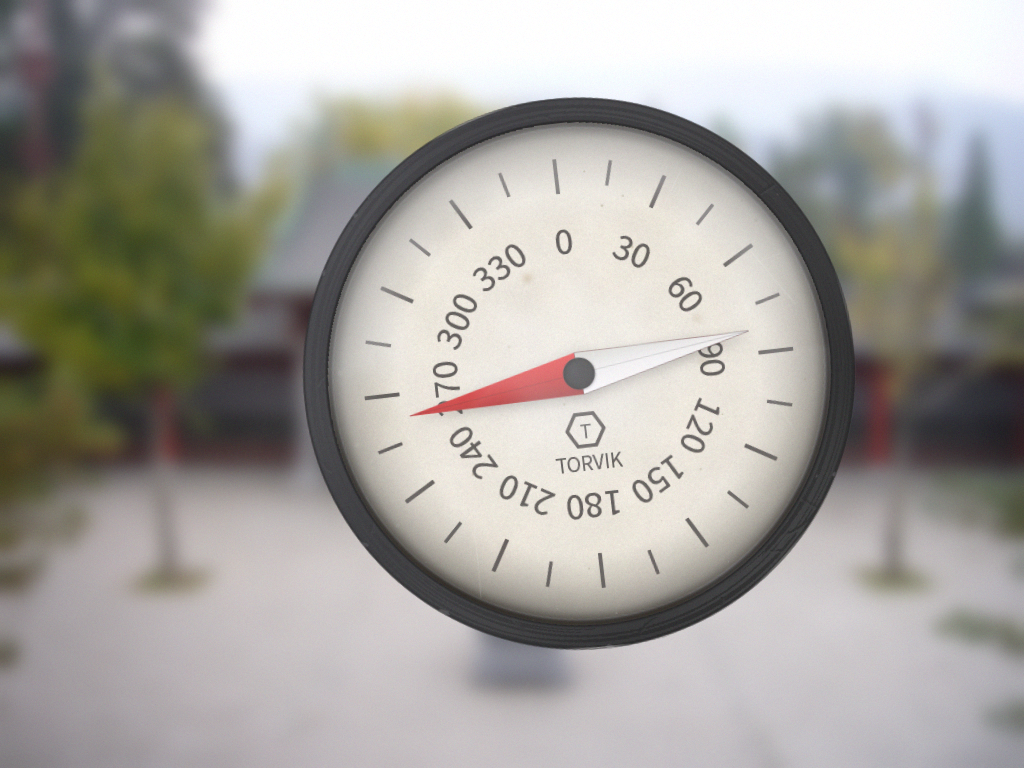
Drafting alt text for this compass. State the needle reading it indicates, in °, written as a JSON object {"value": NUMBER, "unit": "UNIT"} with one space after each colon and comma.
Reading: {"value": 262.5, "unit": "°"}
